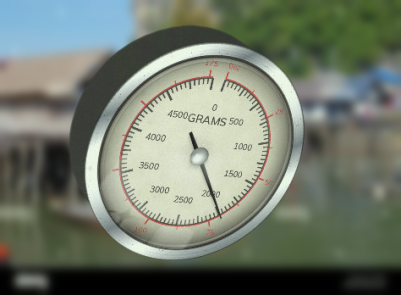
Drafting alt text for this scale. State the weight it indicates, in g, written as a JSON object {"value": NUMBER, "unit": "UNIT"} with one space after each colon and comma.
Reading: {"value": 2000, "unit": "g"}
